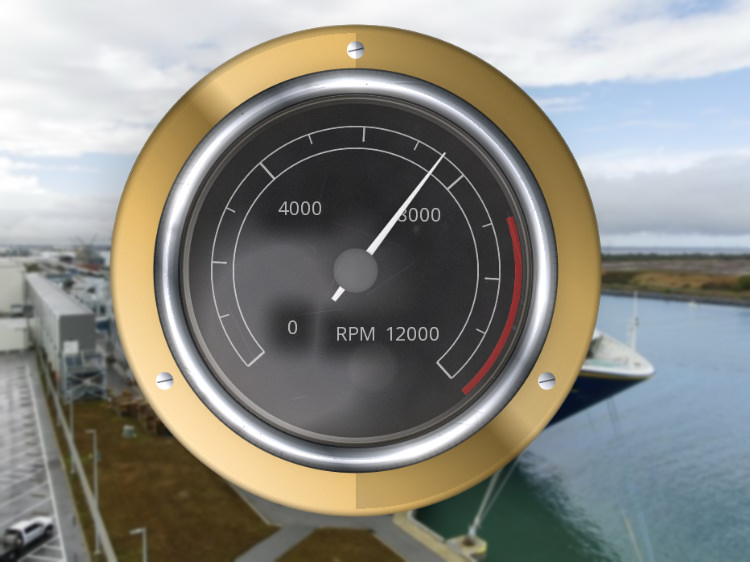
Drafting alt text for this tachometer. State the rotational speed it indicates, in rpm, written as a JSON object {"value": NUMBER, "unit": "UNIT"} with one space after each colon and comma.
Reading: {"value": 7500, "unit": "rpm"}
